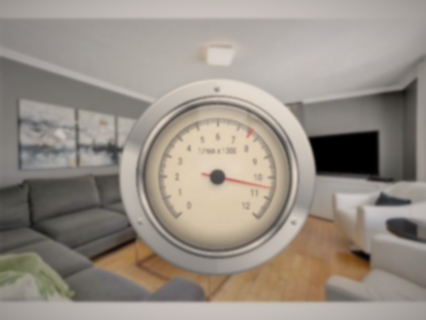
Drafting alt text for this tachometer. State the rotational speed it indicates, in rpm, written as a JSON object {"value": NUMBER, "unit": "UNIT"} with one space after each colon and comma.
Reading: {"value": 10500, "unit": "rpm"}
